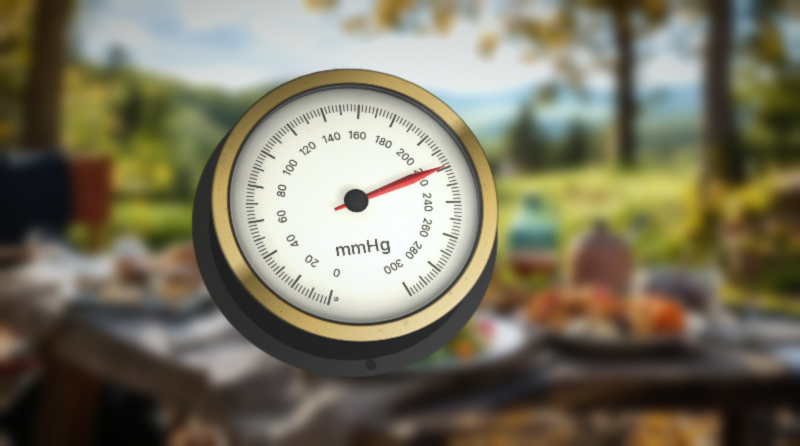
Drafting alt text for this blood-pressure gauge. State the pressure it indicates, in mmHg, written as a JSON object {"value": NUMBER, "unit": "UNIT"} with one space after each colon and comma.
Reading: {"value": 220, "unit": "mmHg"}
